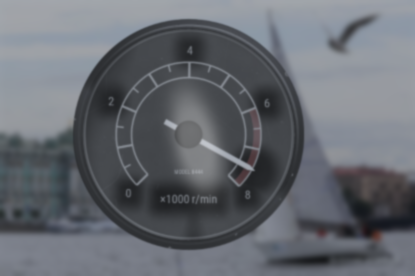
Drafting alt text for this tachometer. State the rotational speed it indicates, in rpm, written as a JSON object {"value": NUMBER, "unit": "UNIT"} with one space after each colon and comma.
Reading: {"value": 7500, "unit": "rpm"}
